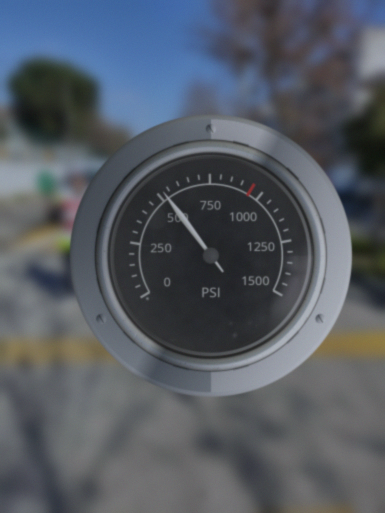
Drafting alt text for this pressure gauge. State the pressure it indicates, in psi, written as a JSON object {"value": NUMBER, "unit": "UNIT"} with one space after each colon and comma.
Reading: {"value": 525, "unit": "psi"}
